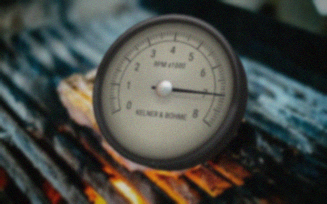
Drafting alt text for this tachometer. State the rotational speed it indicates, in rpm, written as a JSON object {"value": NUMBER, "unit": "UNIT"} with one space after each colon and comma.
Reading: {"value": 7000, "unit": "rpm"}
